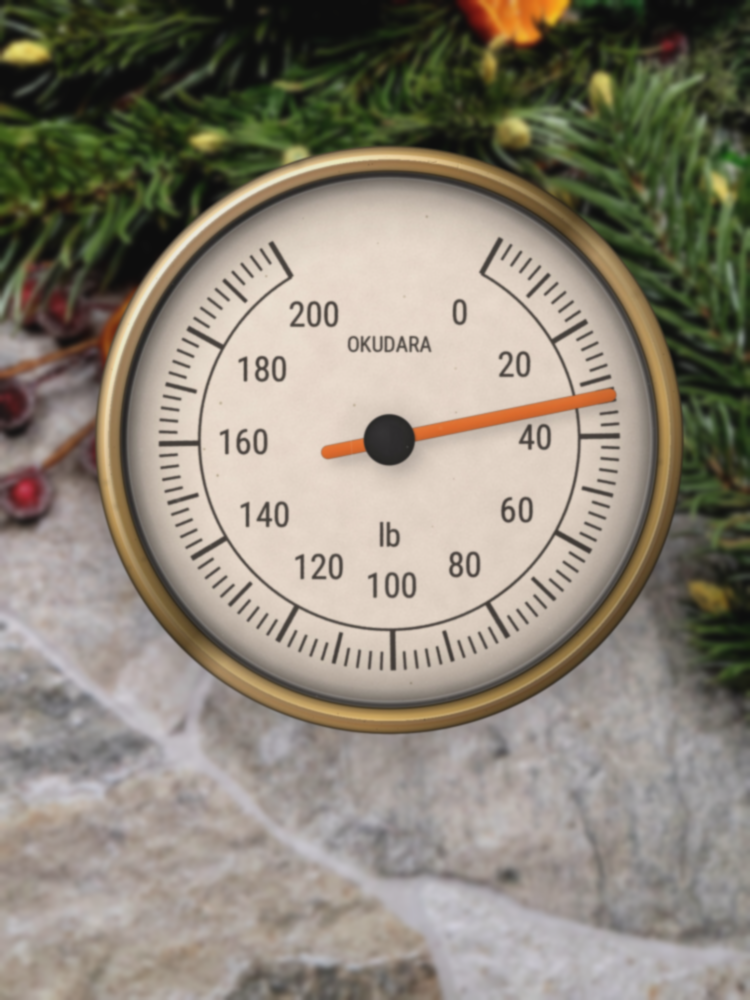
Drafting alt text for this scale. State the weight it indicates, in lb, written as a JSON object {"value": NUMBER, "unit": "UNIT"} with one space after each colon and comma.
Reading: {"value": 33, "unit": "lb"}
